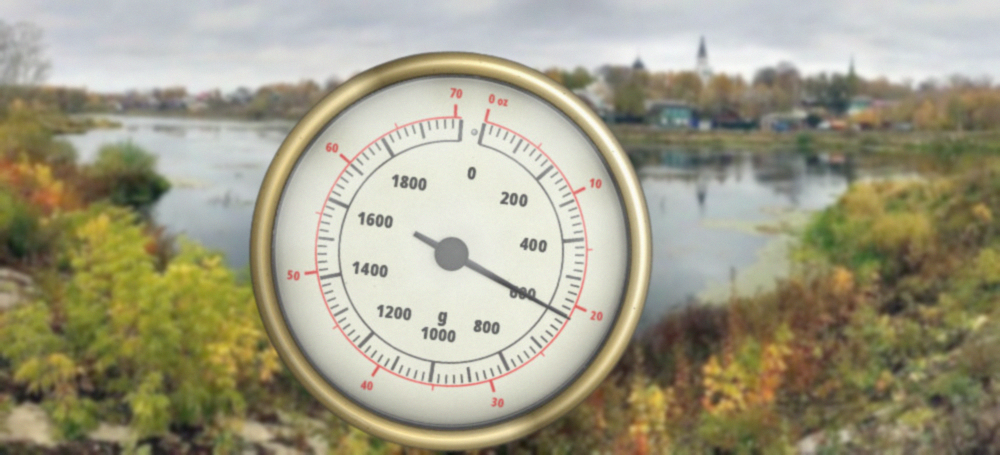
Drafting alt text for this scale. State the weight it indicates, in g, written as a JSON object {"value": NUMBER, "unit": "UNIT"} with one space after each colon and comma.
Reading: {"value": 600, "unit": "g"}
